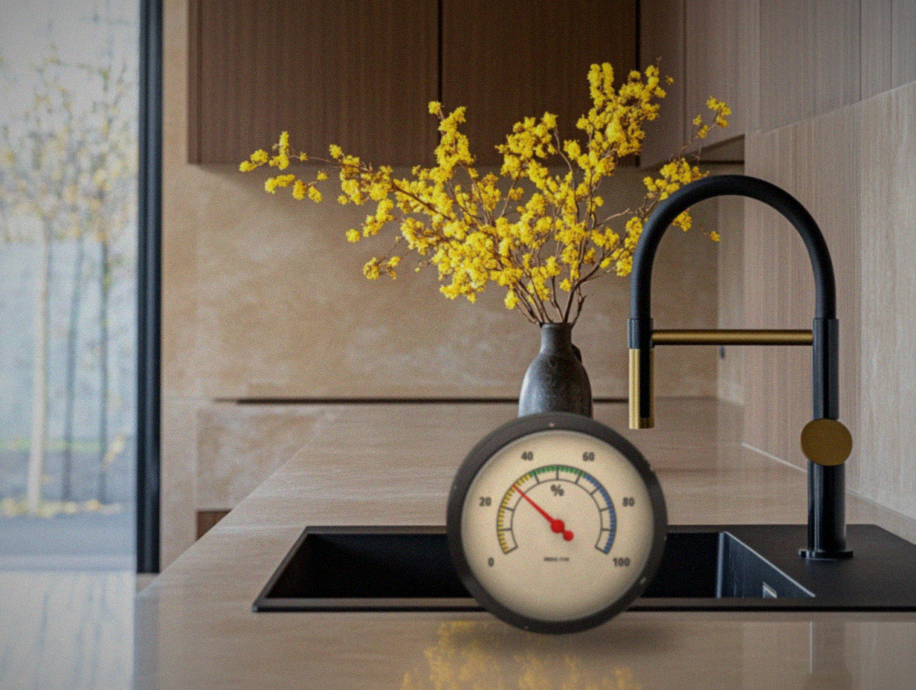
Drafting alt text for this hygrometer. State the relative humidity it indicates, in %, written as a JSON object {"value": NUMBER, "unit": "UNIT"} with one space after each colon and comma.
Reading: {"value": 30, "unit": "%"}
